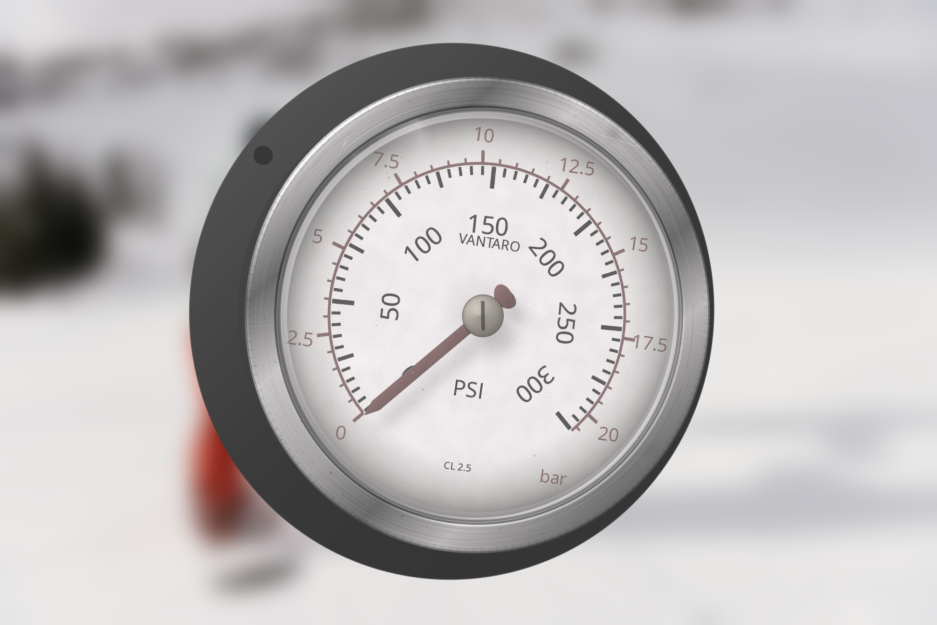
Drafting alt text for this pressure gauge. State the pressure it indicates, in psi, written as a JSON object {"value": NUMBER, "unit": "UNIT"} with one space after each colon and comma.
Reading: {"value": 0, "unit": "psi"}
